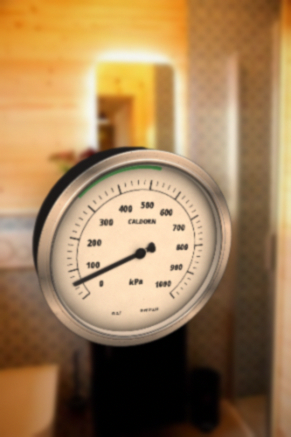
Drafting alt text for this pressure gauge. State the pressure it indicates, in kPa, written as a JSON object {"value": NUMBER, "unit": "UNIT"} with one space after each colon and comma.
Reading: {"value": 60, "unit": "kPa"}
